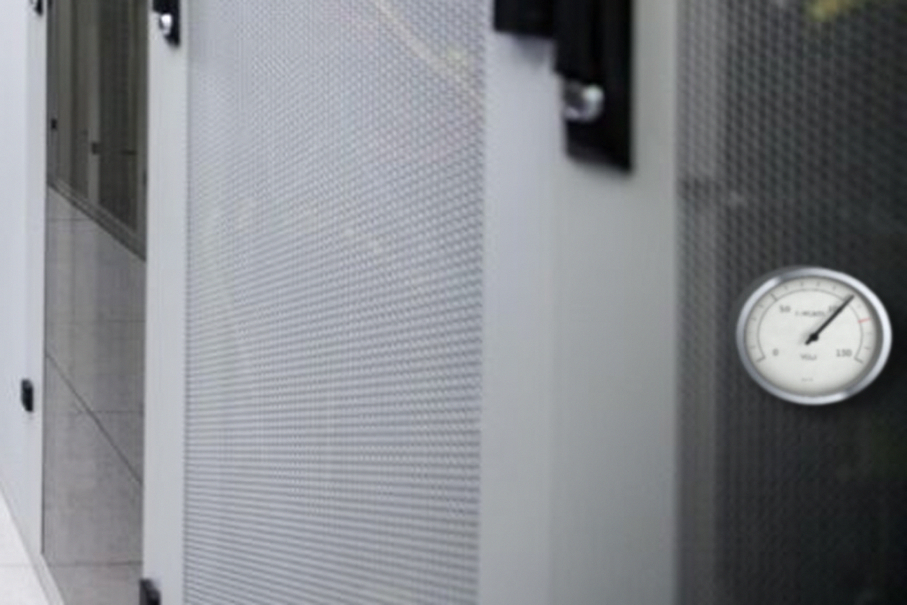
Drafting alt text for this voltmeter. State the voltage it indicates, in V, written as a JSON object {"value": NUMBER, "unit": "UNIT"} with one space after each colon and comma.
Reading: {"value": 100, "unit": "V"}
